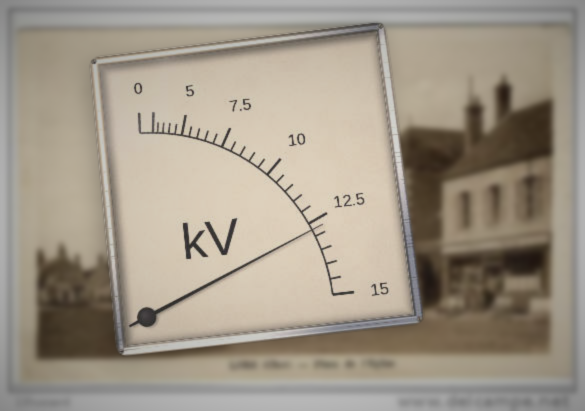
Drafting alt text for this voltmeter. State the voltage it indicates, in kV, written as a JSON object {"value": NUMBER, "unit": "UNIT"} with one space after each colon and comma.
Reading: {"value": 12.75, "unit": "kV"}
